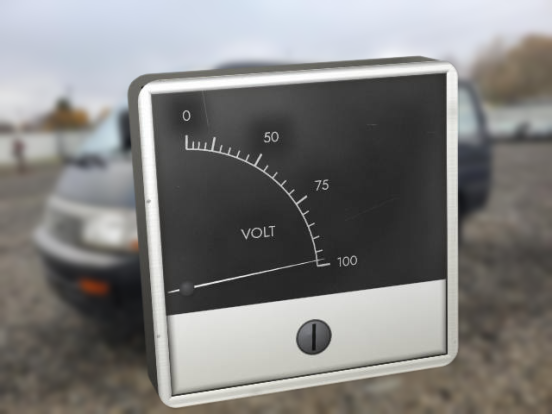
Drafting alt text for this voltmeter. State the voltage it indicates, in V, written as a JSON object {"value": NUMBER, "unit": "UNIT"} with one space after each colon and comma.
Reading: {"value": 97.5, "unit": "V"}
